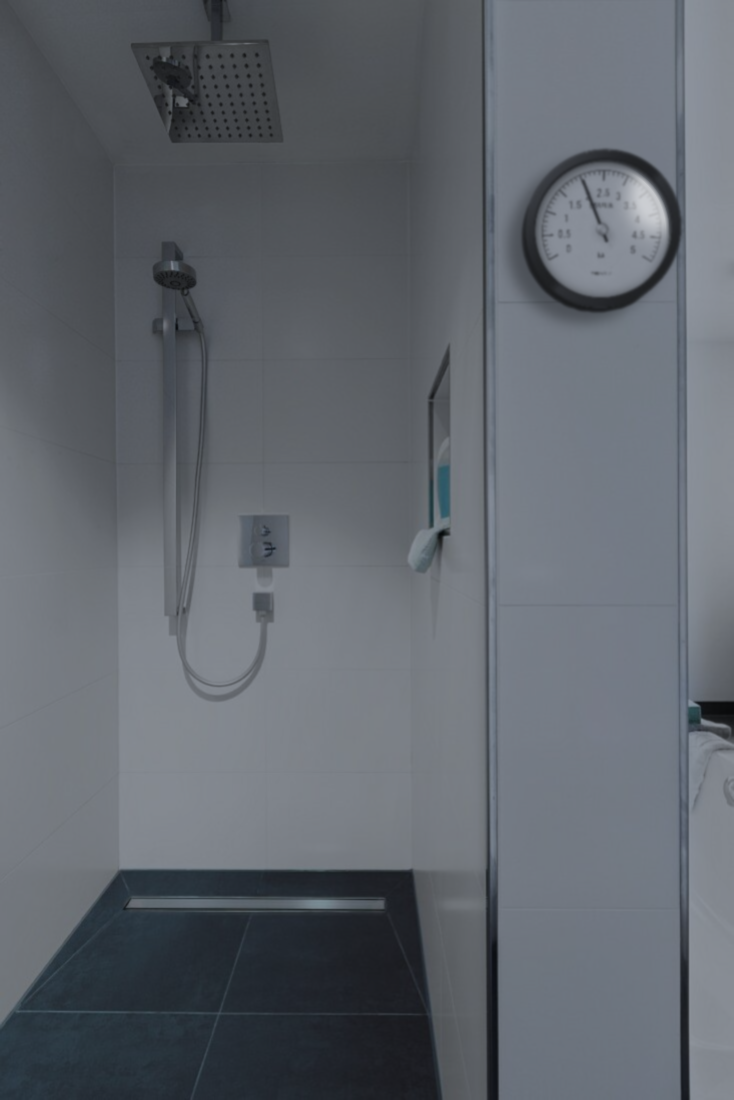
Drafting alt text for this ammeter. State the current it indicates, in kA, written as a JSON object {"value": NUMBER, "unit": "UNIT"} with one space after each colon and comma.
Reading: {"value": 2, "unit": "kA"}
